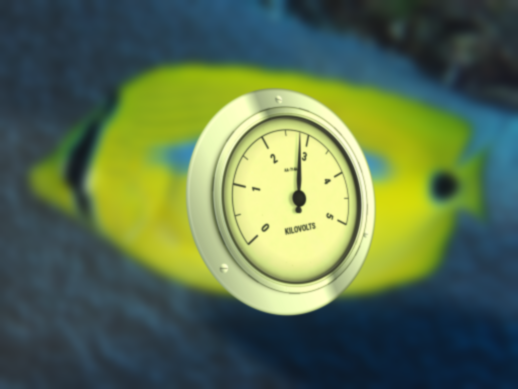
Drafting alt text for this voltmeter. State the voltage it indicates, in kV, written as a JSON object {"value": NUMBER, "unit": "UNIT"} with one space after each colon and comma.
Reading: {"value": 2.75, "unit": "kV"}
